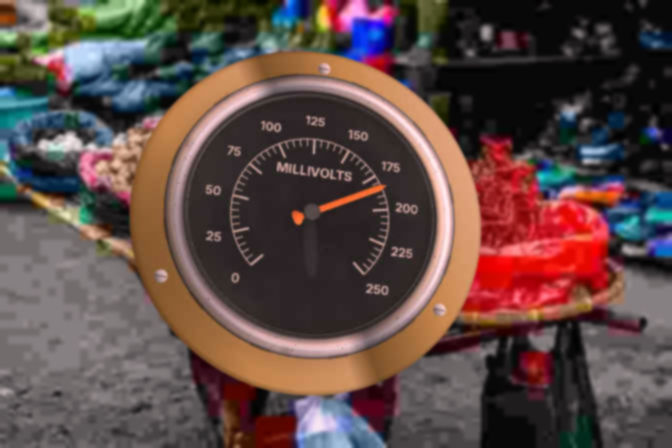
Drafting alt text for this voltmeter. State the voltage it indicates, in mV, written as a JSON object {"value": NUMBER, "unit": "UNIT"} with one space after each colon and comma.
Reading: {"value": 185, "unit": "mV"}
